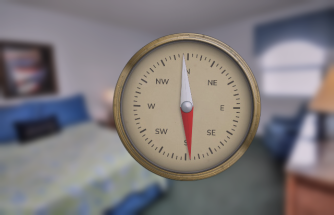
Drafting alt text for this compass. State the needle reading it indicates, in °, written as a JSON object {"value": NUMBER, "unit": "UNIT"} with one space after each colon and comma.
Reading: {"value": 175, "unit": "°"}
